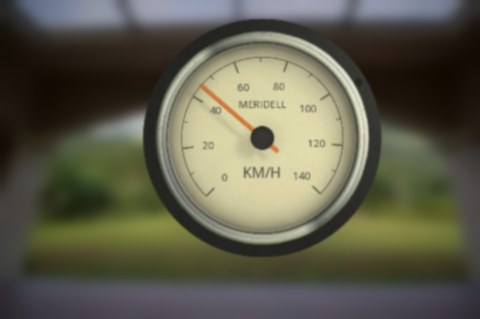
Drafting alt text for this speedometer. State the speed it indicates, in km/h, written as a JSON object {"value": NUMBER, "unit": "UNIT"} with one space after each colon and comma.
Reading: {"value": 45, "unit": "km/h"}
